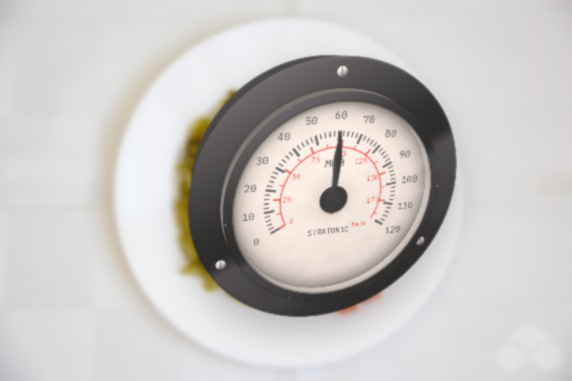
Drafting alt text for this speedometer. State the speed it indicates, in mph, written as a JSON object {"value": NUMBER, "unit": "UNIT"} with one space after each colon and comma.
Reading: {"value": 60, "unit": "mph"}
